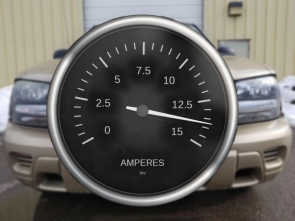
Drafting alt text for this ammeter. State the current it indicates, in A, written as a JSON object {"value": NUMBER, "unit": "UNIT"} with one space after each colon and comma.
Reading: {"value": 13.75, "unit": "A"}
